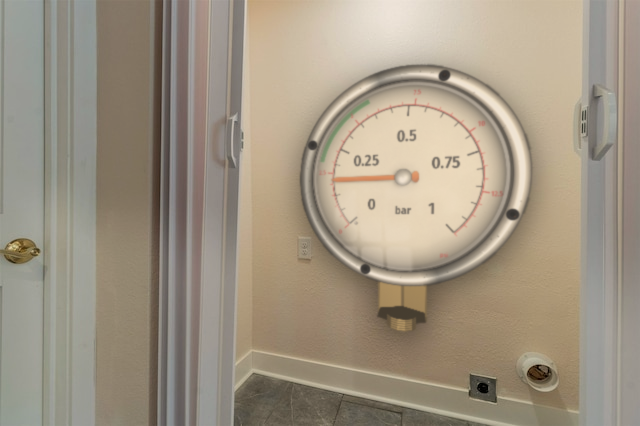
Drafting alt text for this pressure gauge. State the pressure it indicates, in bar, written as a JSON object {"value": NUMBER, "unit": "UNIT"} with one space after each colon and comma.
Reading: {"value": 0.15, "unit": "bar"}
